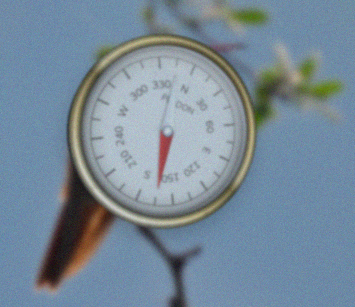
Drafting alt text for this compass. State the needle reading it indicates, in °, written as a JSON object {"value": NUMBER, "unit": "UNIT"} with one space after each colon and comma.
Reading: {"value": 165, "unit": "°"}
